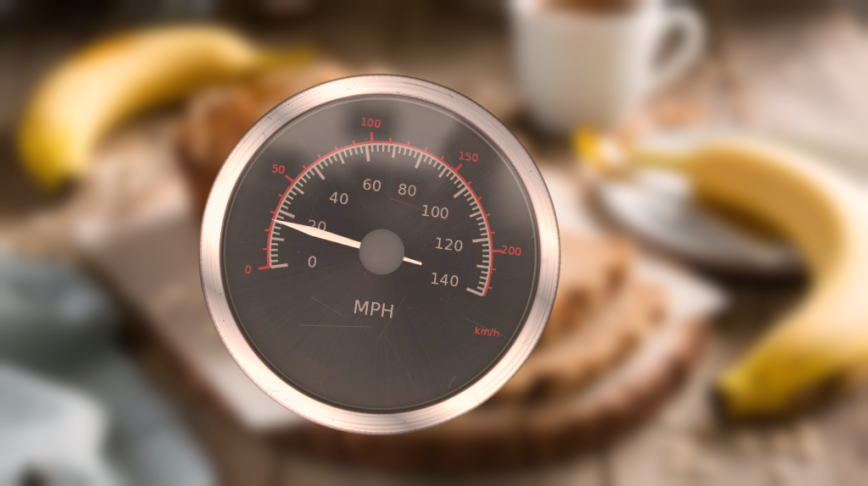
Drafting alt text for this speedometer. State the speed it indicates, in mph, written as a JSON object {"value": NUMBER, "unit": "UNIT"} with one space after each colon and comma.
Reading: {"value": 16, "unit": "mph"}
